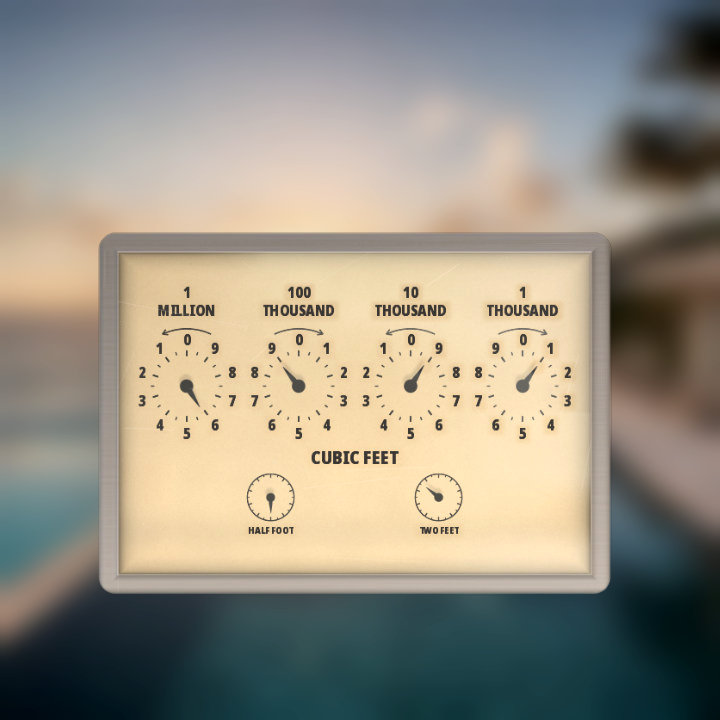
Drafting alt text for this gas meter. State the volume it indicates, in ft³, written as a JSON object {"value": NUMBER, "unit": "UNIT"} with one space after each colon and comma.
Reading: {"value": 589100, "unit": "ft³"}
